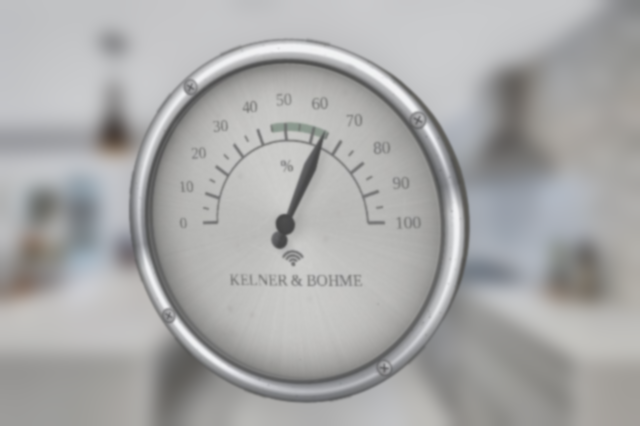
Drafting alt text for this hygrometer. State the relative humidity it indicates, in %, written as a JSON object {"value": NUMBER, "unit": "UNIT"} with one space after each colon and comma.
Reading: {"value": 65, "unit": "%"}
